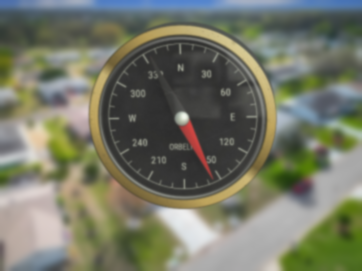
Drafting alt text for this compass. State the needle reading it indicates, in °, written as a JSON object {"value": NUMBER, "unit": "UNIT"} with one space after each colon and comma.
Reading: {"value": 155, "unit": "°"}
